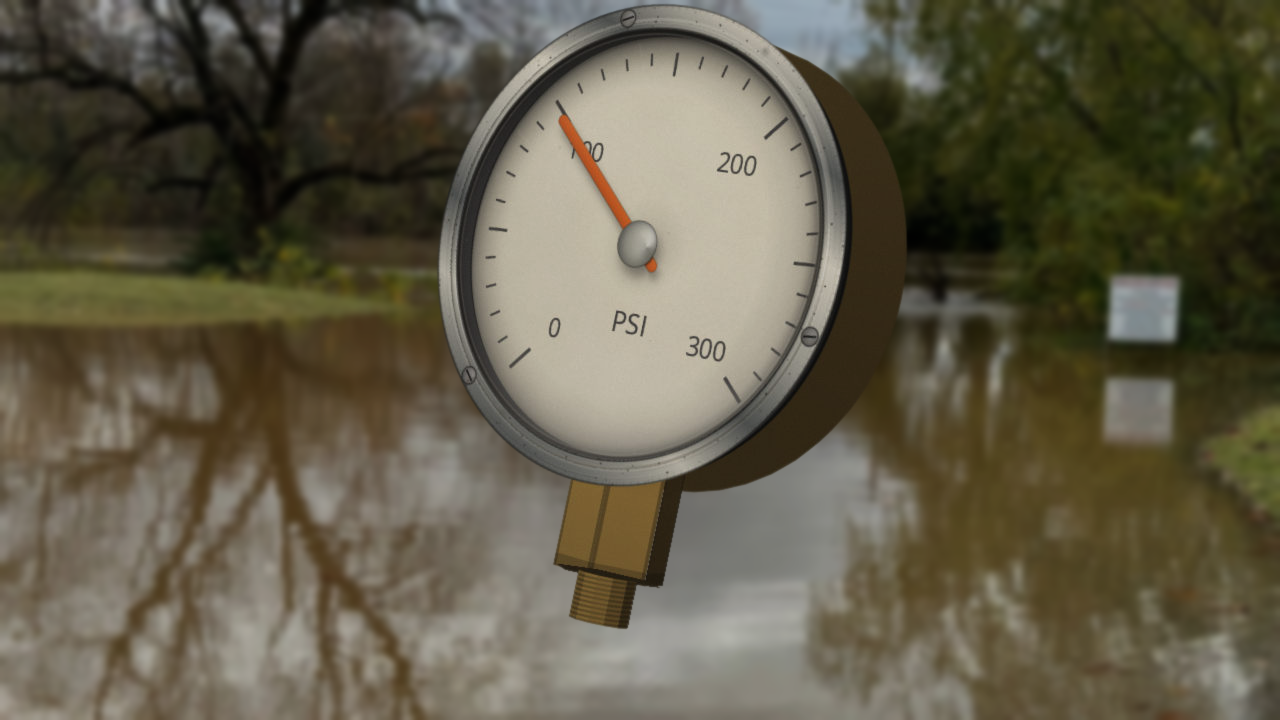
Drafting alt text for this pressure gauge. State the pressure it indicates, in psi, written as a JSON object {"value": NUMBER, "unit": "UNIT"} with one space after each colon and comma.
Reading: {"value": 100, "unit": "psi"}
